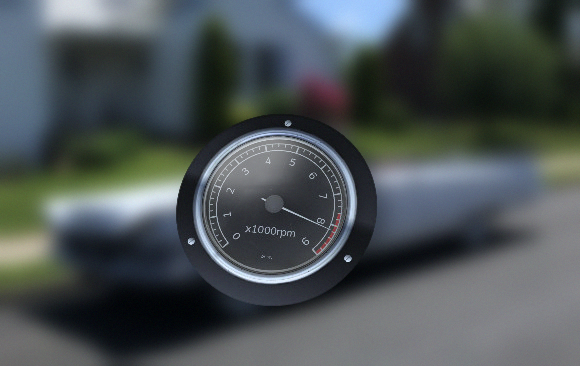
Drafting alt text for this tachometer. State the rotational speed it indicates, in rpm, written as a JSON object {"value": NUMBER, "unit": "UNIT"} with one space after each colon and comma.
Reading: {"value": 8200, "unit": "rpm"}
